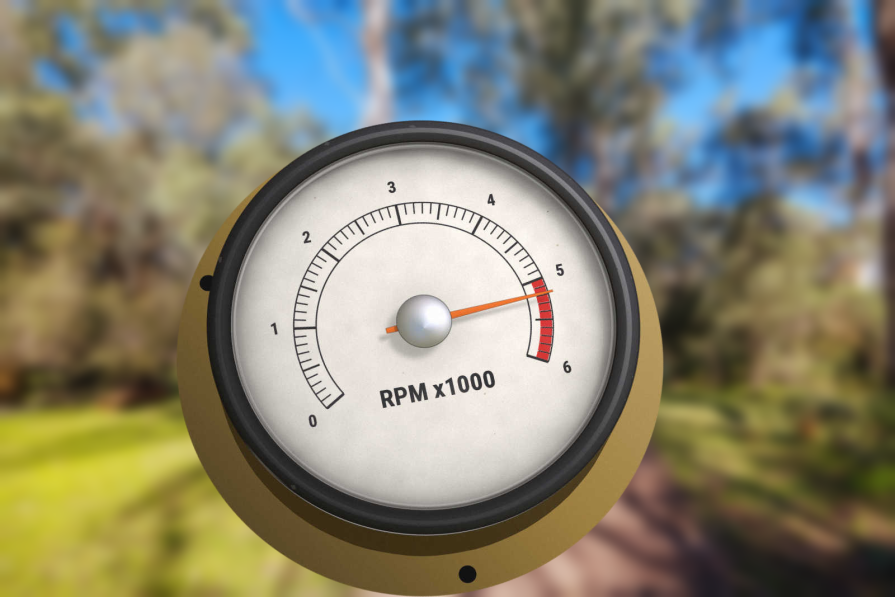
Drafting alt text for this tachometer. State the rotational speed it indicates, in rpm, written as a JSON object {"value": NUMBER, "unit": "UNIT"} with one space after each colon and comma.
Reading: {"value": 5200, "unit": "rpm"}
